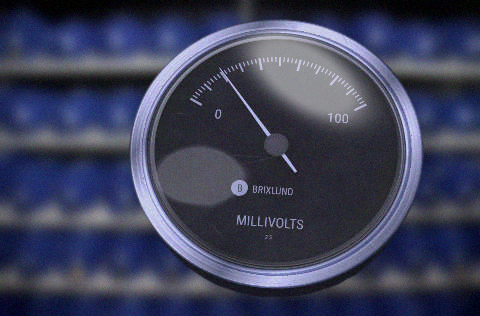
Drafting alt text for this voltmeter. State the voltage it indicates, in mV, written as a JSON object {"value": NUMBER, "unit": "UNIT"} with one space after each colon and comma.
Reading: {"value": 20, "unit": "mV"}
